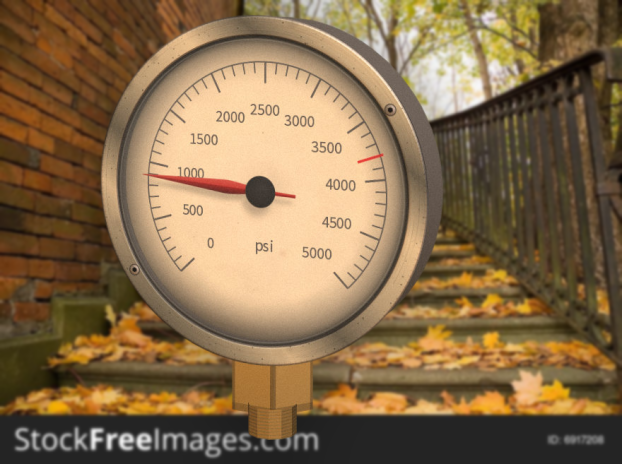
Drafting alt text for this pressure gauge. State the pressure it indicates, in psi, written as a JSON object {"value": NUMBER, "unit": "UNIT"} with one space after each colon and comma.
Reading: {"value": 900, "unit": "psi"}
